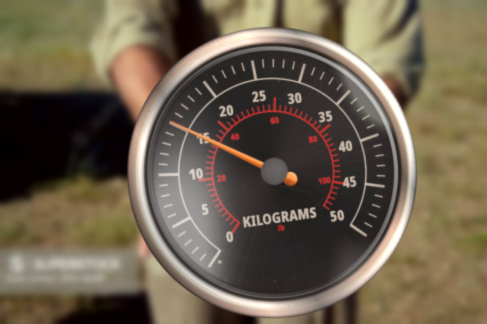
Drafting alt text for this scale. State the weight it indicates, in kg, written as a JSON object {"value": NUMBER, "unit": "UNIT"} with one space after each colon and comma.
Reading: {"value": 15, "unit": "kg"}
